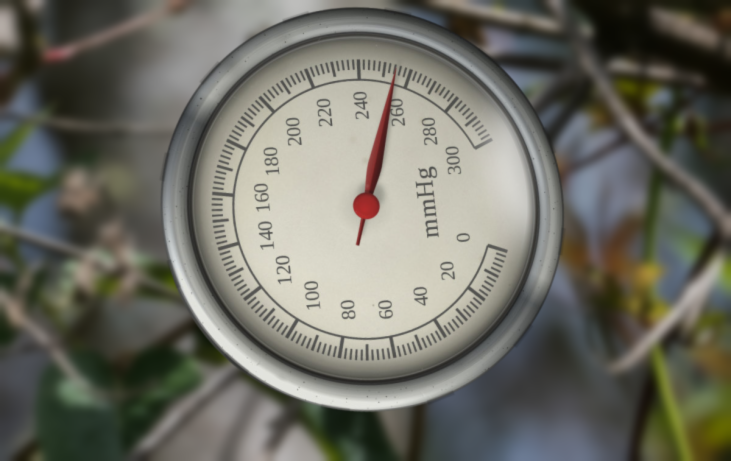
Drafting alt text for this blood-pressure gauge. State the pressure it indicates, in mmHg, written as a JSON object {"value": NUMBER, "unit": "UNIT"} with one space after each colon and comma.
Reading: {"value": 254, "unit": "mmHg"}
